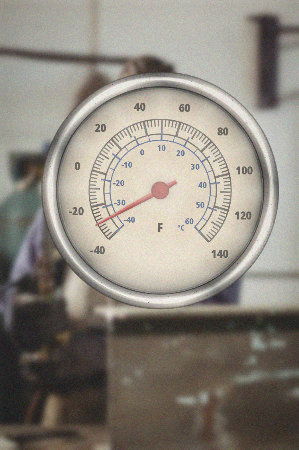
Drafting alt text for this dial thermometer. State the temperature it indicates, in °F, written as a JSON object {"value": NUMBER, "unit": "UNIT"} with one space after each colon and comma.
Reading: {"value": -30, "unit": "°F"}
